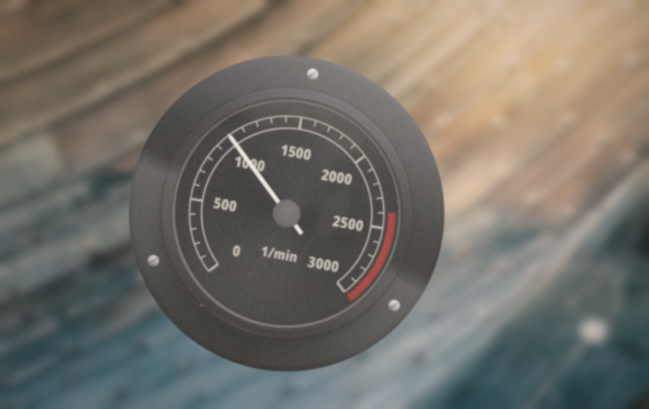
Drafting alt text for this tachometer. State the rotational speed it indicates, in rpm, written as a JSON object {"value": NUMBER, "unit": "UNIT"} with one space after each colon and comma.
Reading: {"value": 1000, "unit": "rpm"}
